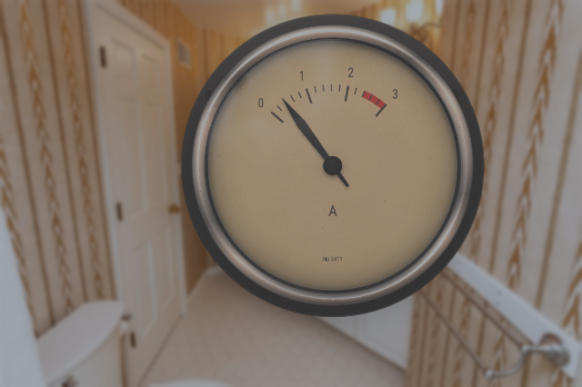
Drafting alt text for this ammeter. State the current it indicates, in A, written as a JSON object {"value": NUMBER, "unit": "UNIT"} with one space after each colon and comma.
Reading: {"value": 0.4, "unit": "A"}
